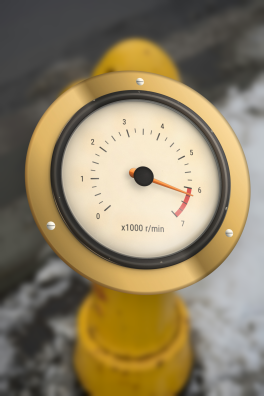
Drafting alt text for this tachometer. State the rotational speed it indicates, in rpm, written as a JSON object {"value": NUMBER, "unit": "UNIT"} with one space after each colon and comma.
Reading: {"value": 6250, "unit": "rpm"}
